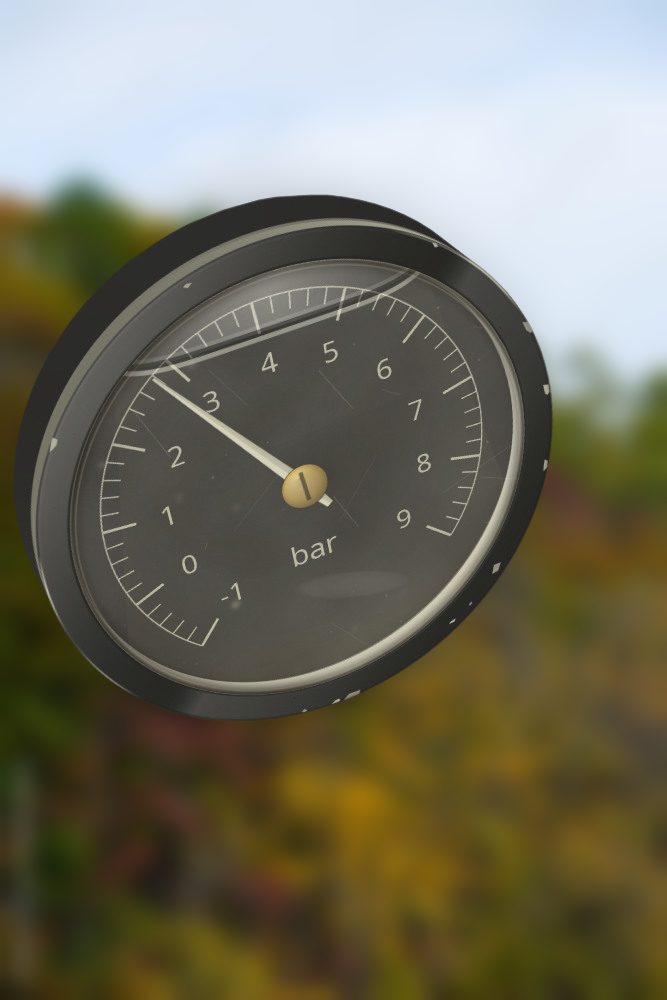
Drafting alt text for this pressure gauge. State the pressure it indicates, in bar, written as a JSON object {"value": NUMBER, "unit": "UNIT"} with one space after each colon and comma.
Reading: {"value": 2.8, "unit": "bar"}
